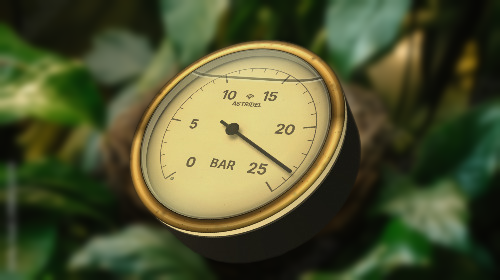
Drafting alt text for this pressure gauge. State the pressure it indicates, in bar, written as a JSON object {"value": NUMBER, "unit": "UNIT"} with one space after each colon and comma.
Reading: {"value": 23.5, "unit": "bar"}
